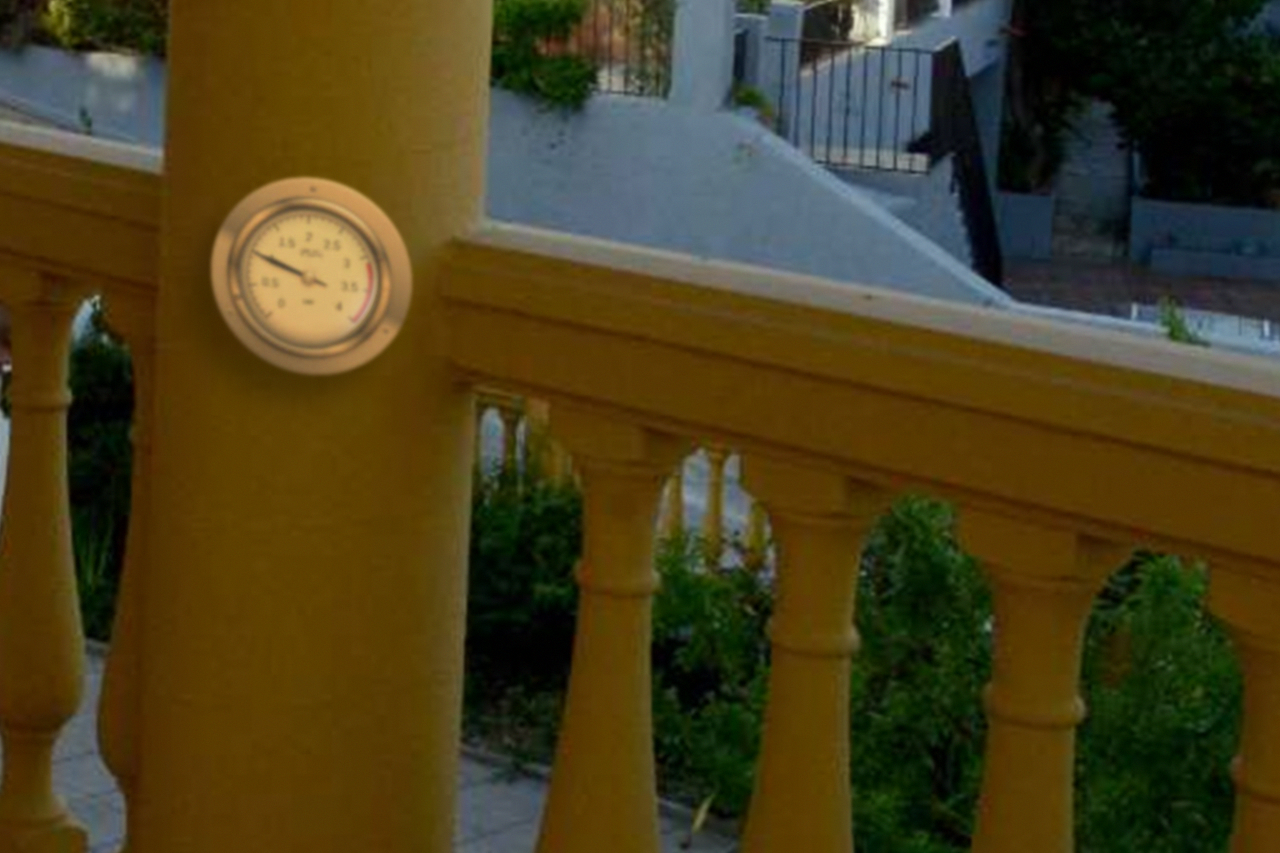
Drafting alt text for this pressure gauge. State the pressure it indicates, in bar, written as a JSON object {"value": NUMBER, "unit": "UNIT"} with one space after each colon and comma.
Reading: {"value": 1, "unit": "bar"}
